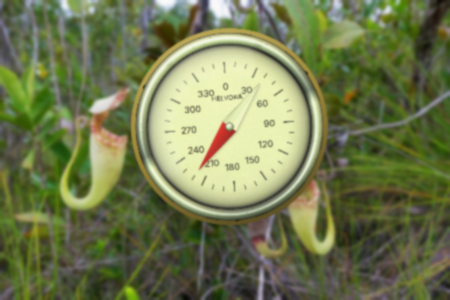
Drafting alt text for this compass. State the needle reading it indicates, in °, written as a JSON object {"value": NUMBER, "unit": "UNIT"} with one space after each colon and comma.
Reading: {"value": 220, "unit": "°"}
